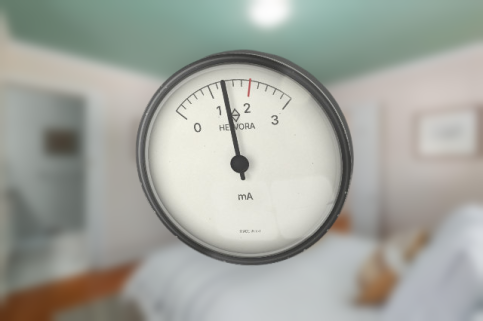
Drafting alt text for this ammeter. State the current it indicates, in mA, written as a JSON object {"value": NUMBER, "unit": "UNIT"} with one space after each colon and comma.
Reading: {"value": 1.4, "unit": "mA"}
